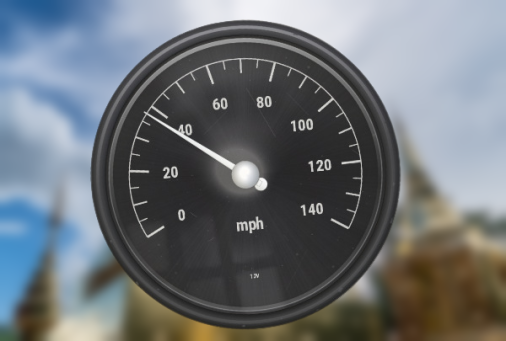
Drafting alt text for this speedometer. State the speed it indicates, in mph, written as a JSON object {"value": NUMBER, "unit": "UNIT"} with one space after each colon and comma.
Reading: {"value": 37.5, "unit": "mph"}
